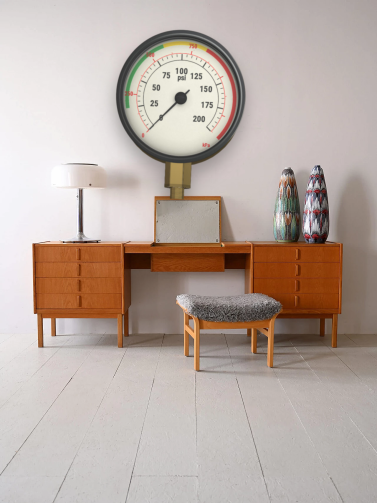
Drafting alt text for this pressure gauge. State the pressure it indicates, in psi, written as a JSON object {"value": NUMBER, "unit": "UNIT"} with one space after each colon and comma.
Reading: {"value": 0, "unit": "psi"}
